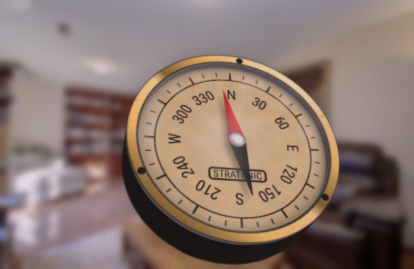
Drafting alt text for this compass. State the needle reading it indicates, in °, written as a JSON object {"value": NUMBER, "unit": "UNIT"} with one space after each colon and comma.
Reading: {"value": 350, "unit": "°"}
